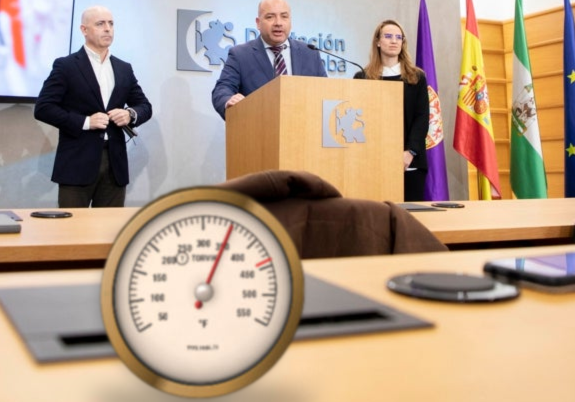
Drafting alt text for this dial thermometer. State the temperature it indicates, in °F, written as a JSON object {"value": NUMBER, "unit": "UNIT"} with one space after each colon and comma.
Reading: {"value": 350, "unit": "°F"}
